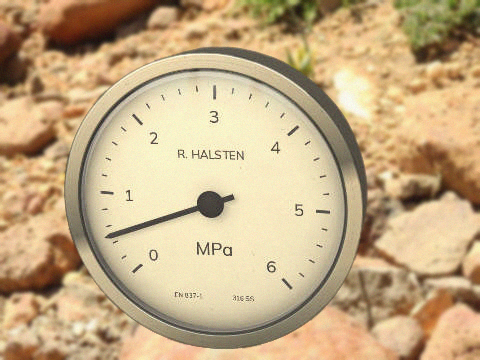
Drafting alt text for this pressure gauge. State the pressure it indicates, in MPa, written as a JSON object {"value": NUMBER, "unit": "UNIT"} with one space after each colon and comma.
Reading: {"value": 0.5, "unit": "MPa"}
